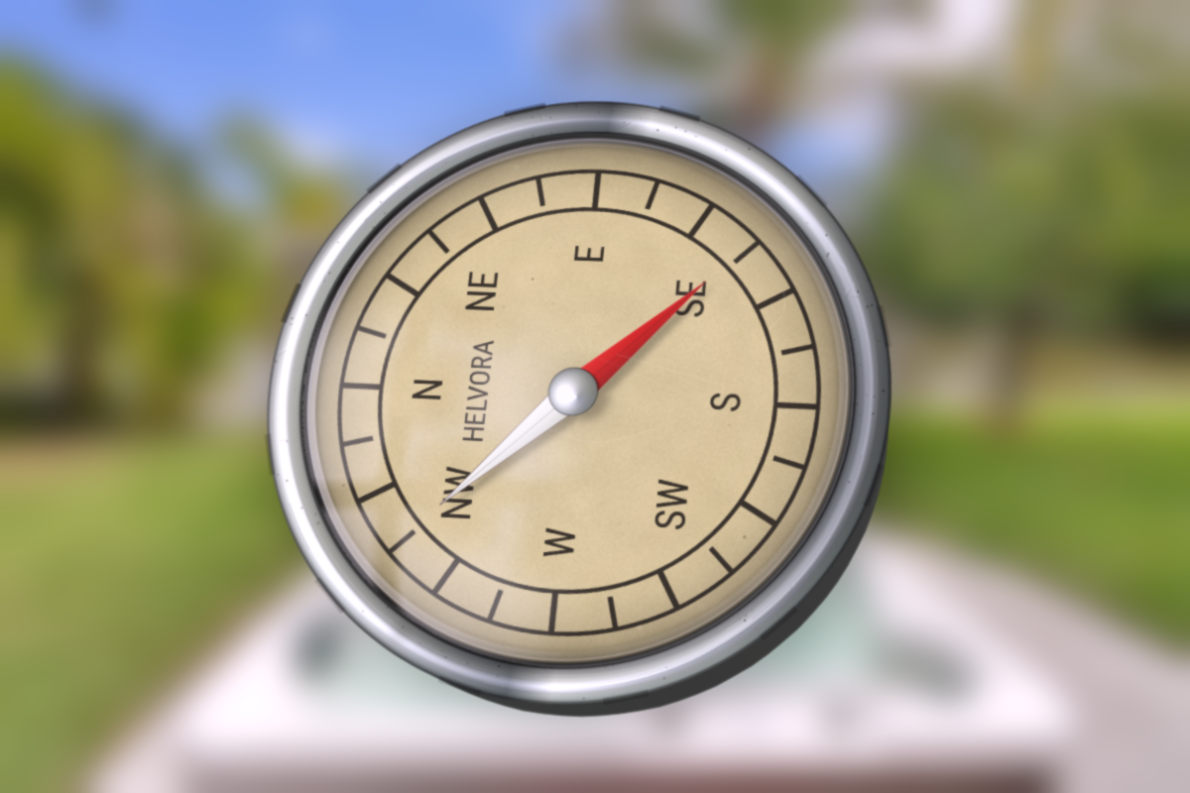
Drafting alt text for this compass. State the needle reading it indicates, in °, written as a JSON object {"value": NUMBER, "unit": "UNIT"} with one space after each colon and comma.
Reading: {"value": 135, "unit": "°"}
